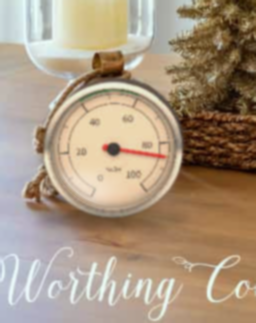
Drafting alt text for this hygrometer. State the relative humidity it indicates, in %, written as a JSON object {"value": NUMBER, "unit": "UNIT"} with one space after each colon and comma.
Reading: {"value": 85, "unit": "%"}
